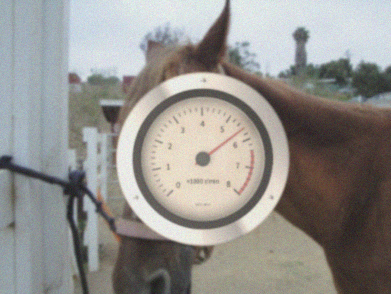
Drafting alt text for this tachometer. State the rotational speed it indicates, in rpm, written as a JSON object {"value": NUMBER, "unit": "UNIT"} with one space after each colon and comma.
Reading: {"value": 5600, "unit": "rpm"}
